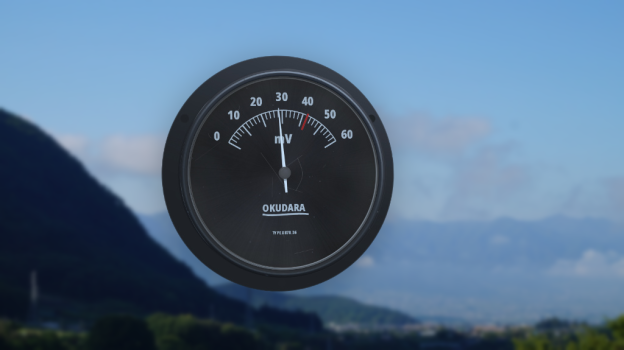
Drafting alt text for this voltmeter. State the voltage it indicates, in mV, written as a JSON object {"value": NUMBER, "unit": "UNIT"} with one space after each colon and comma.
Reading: {"value": 28, "unit": "mV"}
